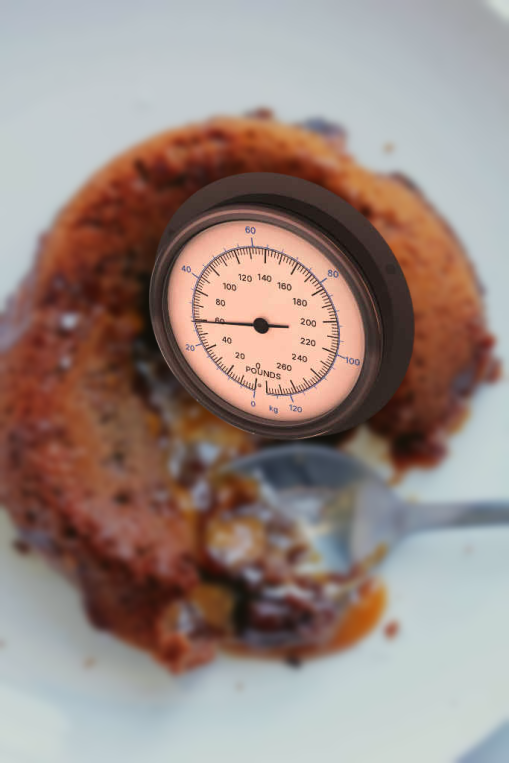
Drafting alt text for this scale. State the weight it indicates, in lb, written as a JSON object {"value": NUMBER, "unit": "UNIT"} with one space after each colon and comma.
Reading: {"value": 60, "unit": "lb"}
